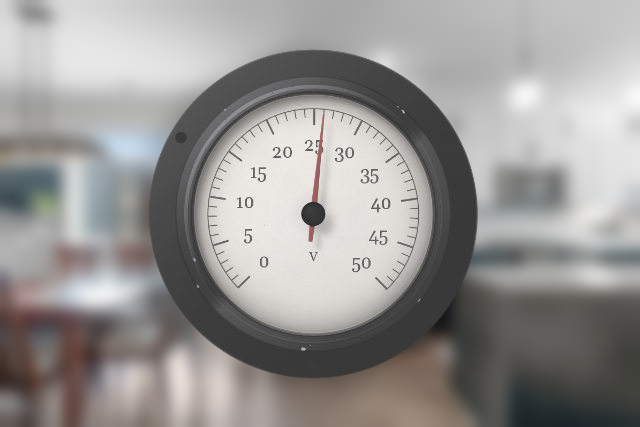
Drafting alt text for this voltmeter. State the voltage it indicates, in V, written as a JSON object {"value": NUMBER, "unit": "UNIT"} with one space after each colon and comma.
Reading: {"value": 26, "unit": "V"}
